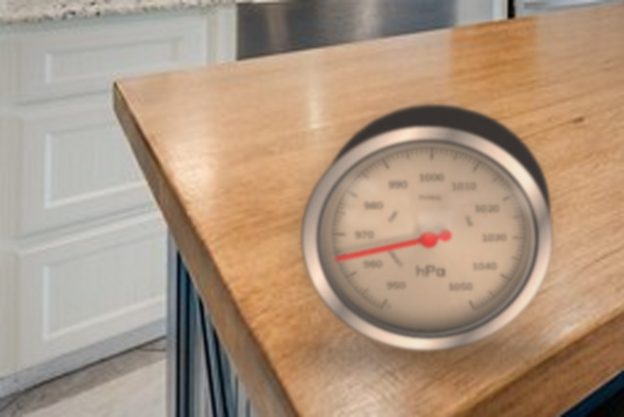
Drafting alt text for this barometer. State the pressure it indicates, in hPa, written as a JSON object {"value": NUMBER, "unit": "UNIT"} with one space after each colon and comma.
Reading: {"value": 965, "unit": "hPa"}
